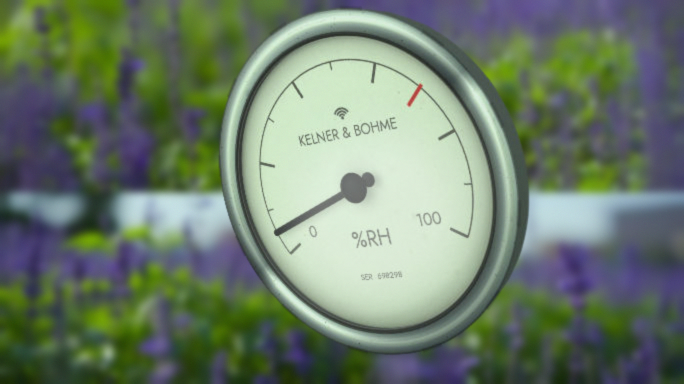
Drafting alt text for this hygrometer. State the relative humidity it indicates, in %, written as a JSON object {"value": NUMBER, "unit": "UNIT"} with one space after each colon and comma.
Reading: {"value": 5, "unit": "%"}
